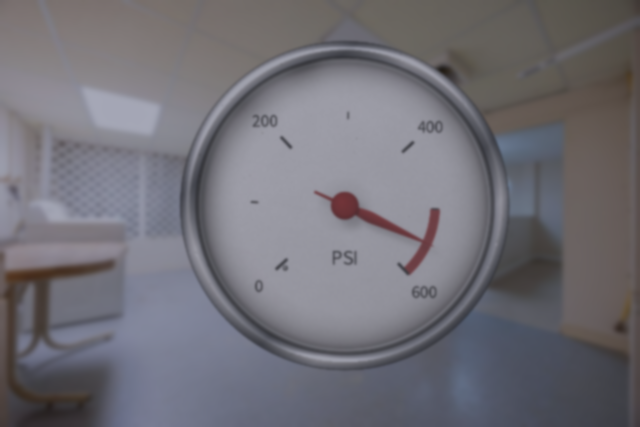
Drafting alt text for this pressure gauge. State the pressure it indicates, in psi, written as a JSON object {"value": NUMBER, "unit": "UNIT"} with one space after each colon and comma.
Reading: {"value": 550, "unit": "psi"}
